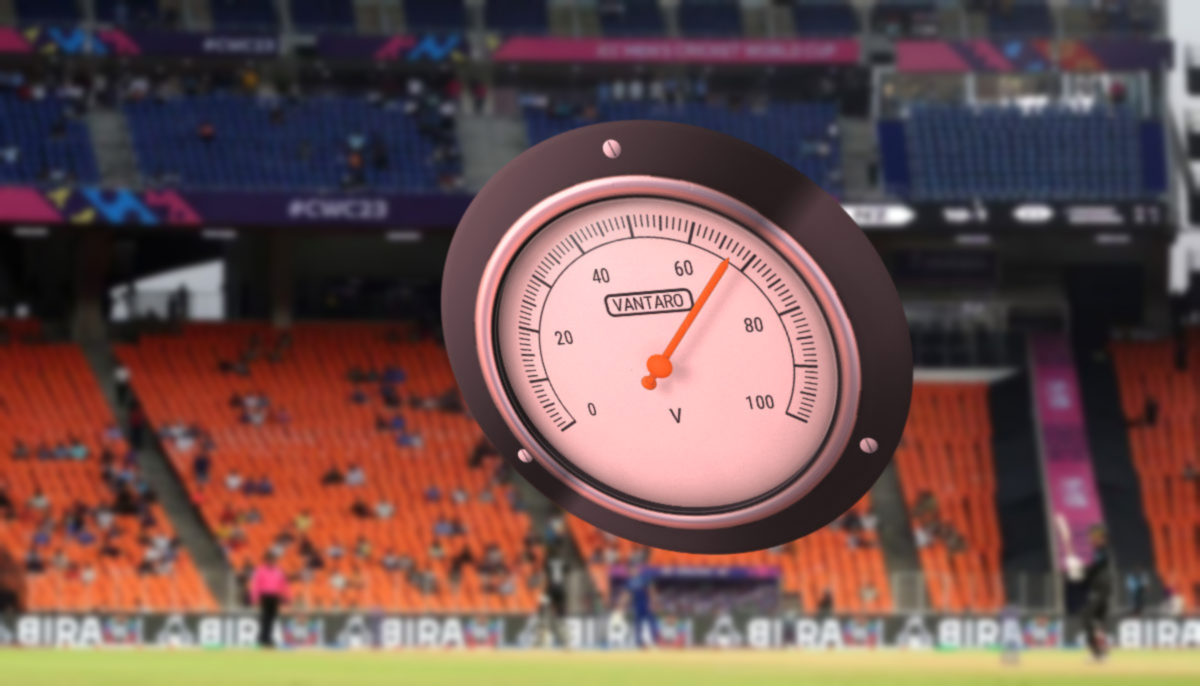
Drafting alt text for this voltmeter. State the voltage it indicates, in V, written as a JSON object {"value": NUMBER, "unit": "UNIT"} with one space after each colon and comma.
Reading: {"value": 67, "unit": "V"}
